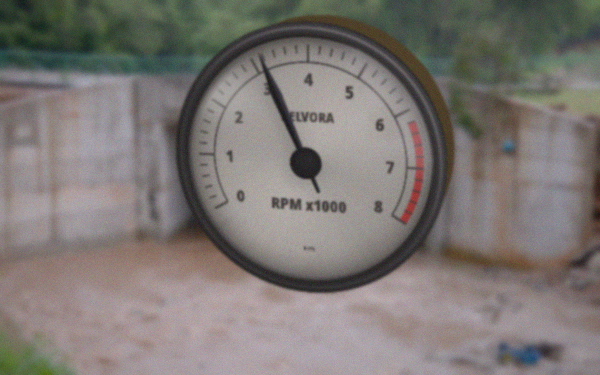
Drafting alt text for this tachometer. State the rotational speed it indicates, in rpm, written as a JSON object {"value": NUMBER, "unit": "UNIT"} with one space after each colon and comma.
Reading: {"value": 3200, "unit": "rpm"}
